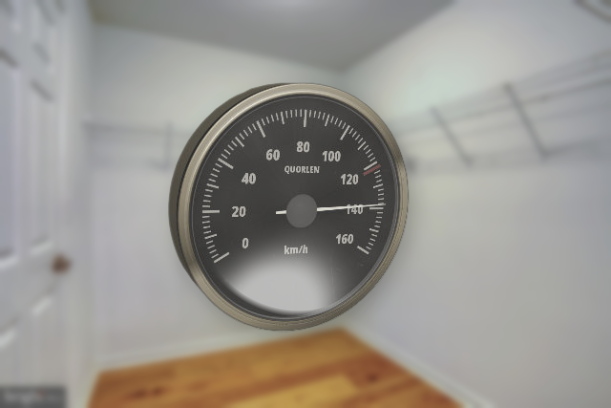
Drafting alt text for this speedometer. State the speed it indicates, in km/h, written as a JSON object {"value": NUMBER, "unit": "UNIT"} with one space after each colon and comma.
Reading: {"value": 138, "unit": "km/h"}
